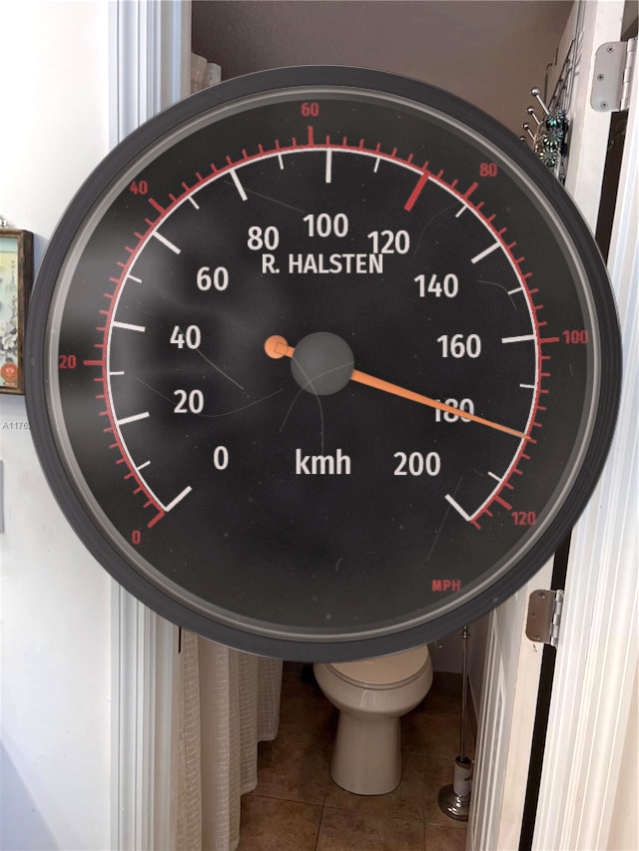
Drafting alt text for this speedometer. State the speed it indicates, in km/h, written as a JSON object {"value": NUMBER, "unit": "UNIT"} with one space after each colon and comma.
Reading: {"value": 180, "unit": "km/h"}
